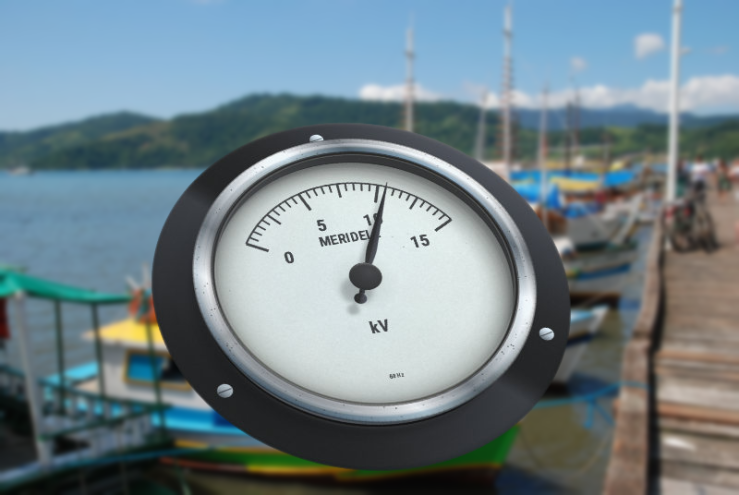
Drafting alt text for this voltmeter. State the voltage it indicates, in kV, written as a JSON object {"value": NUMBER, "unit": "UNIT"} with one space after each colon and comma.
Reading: {"value": 10.5, "unit": "kV"}
